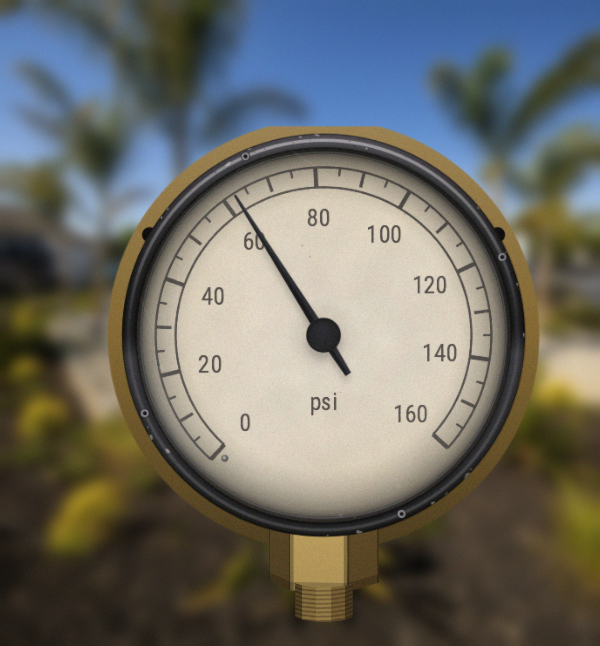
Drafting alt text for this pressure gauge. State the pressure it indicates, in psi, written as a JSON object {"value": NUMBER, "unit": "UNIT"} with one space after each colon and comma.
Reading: {"value": 62.5, "unit": "psi"}
